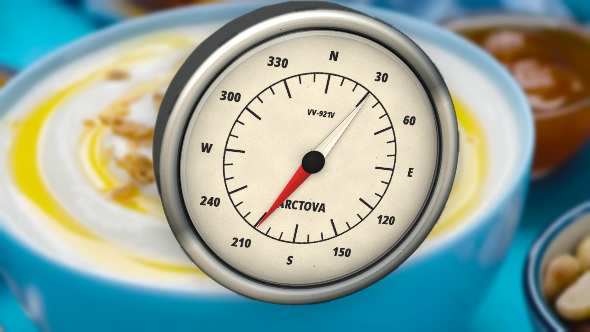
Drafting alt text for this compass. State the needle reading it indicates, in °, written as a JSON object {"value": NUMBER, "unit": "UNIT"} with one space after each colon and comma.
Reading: {"value": 210, "unit": "°"}
